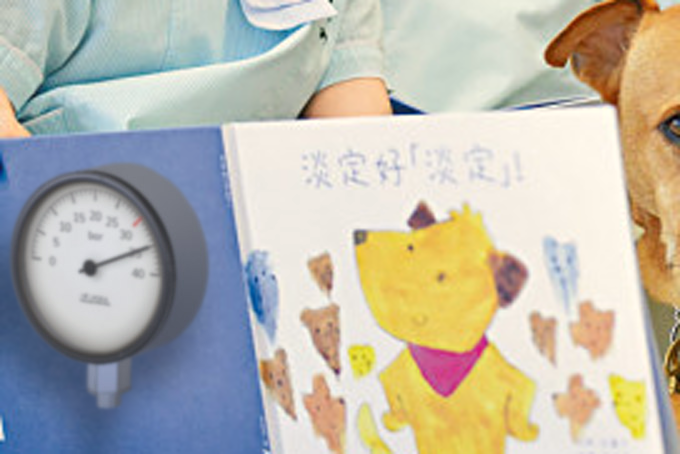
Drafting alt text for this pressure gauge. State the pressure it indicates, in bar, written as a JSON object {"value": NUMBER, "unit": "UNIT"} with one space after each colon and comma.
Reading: {"value": 35, "unit": "bar"}
